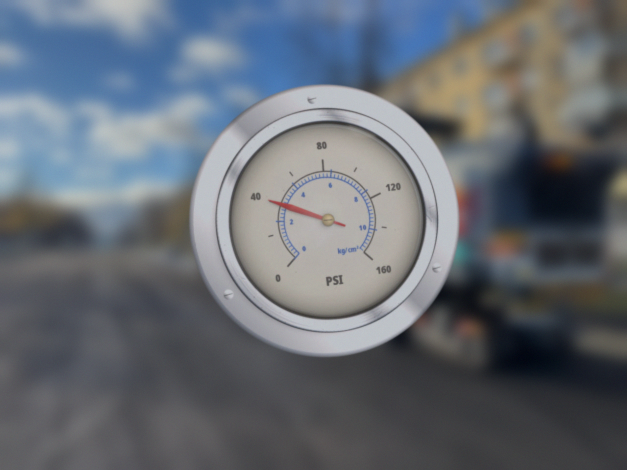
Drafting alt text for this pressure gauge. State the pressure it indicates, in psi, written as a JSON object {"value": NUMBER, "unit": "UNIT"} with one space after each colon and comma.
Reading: {"value": 40, "unit": "psi"}
